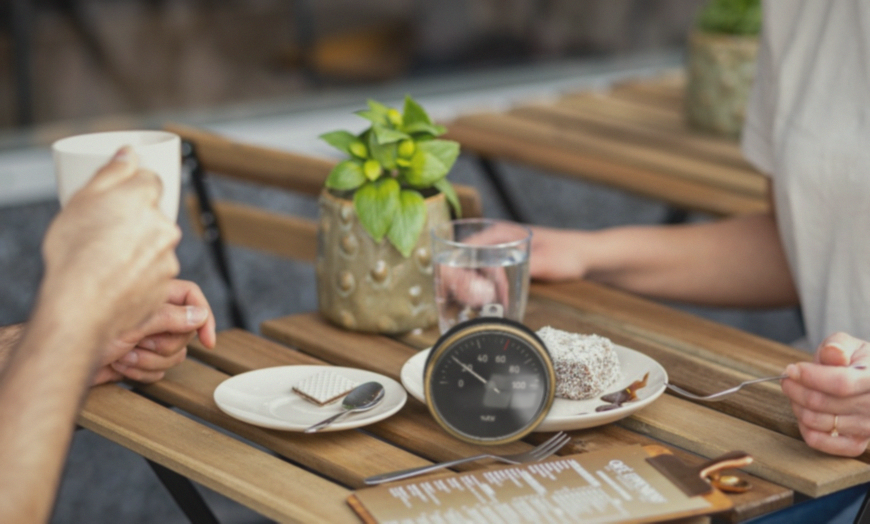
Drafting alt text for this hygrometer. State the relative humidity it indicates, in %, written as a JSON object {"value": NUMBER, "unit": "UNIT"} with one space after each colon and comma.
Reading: {"value": 20, "unit": "%"}
